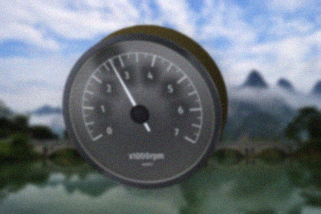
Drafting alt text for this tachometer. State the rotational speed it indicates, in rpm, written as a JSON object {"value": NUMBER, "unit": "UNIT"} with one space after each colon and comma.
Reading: {"value": 2750, "unit": "rpm"}
